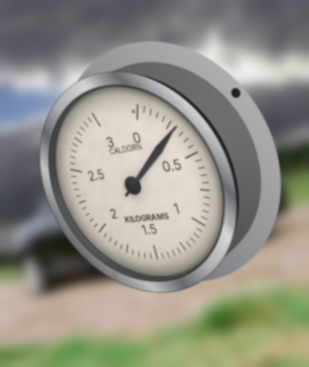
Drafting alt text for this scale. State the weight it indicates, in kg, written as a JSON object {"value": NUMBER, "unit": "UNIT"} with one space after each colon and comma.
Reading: {"value": 0.3, "unit": "kg"}
